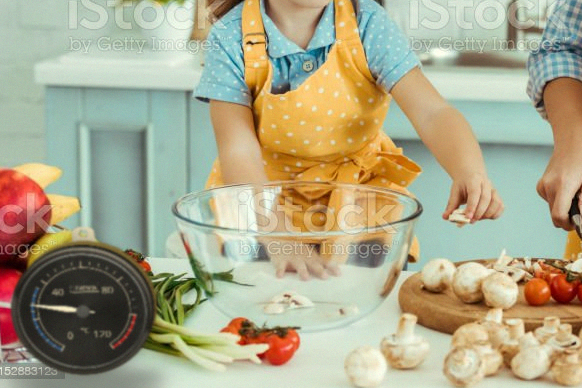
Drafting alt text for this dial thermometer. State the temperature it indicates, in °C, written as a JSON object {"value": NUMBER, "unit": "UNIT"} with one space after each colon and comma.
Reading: {"value": 28, "unit": "°C"}
